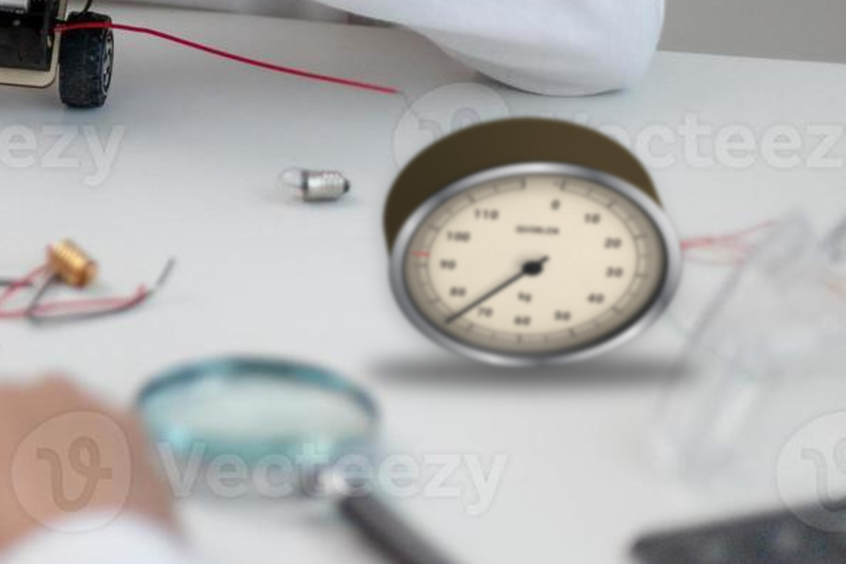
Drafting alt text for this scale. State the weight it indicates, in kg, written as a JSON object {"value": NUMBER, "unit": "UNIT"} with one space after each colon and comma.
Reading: {"value": 75, "unit": "kg"}
